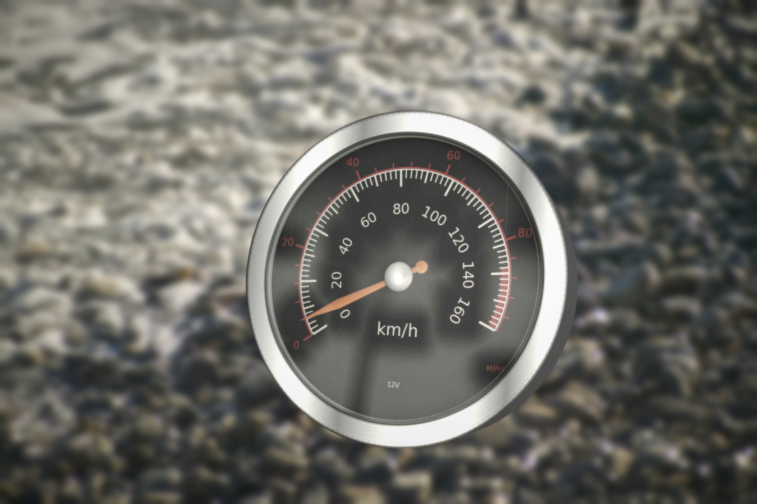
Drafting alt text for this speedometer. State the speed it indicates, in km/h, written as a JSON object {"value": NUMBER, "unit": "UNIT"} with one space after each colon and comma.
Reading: {"value": 6, "unit": "km/h"}
